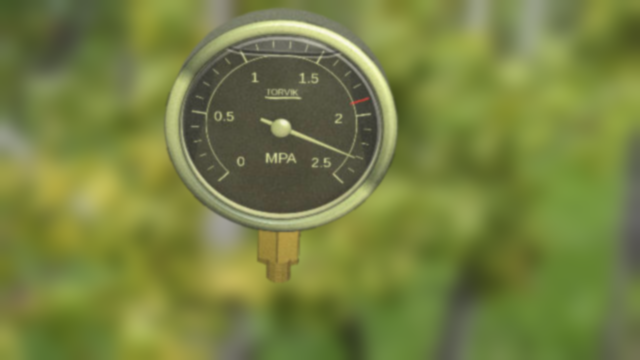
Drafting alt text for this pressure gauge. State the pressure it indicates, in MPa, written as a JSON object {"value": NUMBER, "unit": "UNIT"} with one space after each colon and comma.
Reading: {"value": 2.3, "unit": "MPa"}
